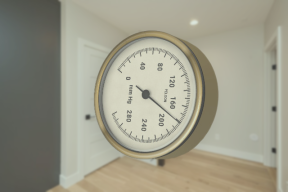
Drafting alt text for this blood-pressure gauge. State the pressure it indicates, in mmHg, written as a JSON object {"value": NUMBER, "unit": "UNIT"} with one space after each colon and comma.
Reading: {"value": 180, "unit": "mmHg"}
